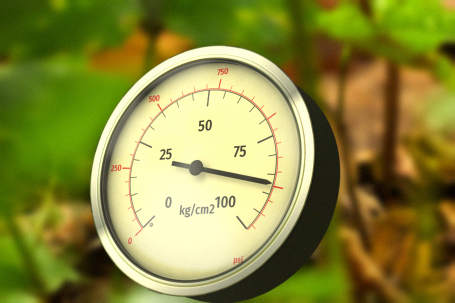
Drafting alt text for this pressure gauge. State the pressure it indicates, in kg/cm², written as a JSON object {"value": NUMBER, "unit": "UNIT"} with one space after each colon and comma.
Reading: {"value": 87.5, "unit": "kg/cm²"}
